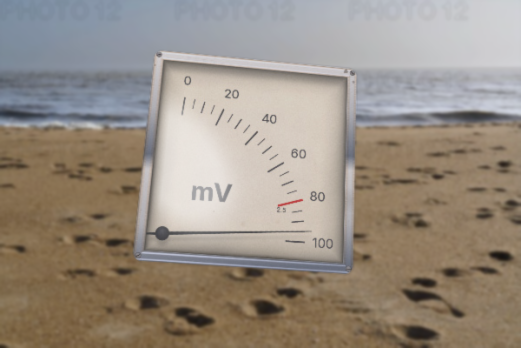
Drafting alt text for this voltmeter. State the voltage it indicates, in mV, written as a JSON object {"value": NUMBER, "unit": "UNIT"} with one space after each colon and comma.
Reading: {"value": 95, "unit": "mV"}
